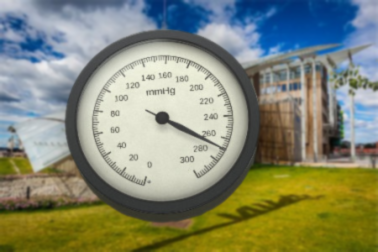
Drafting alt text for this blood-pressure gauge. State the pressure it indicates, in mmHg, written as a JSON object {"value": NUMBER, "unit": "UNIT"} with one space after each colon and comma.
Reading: {"value": 270, "unit": "mmHg"}
